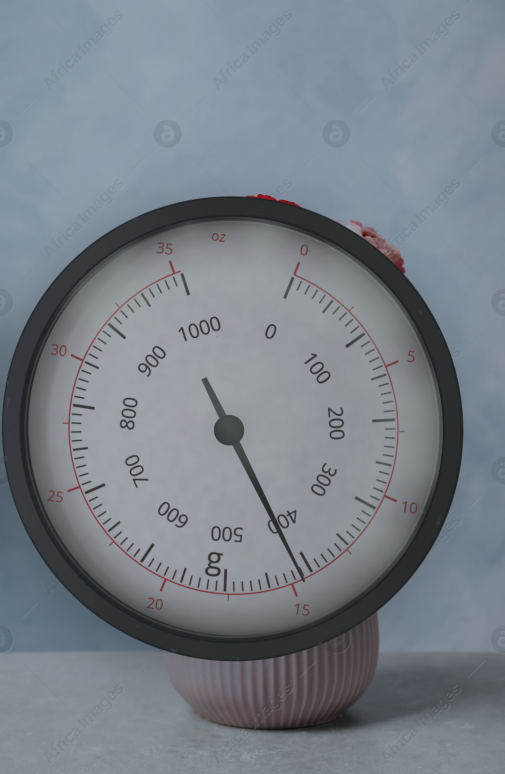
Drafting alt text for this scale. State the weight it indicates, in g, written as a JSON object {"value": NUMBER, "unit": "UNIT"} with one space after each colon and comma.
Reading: {"value": 410, "unit": "g"}
